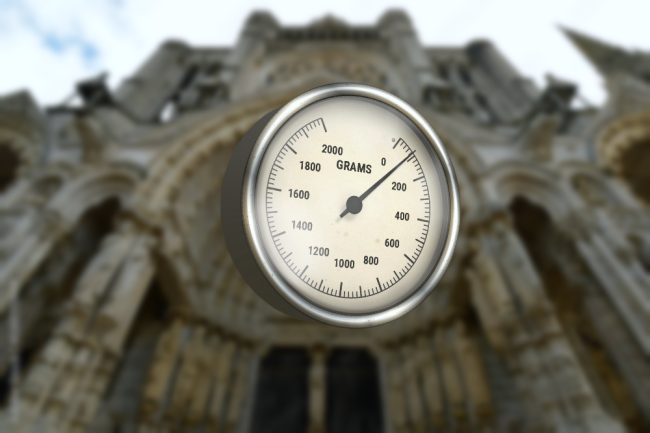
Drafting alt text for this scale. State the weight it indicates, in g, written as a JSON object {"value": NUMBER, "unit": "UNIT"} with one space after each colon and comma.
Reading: {"value": 80, "unit": "g"}
